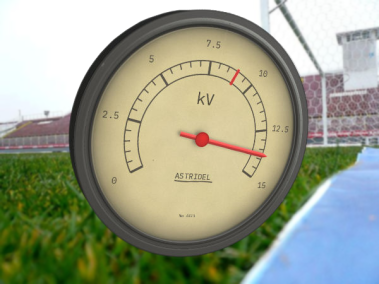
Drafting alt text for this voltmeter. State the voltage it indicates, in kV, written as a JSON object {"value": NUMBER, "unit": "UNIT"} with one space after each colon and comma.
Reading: {"value": 13.75, "unit": "kV"}
